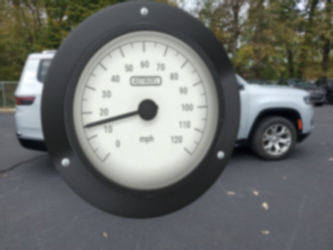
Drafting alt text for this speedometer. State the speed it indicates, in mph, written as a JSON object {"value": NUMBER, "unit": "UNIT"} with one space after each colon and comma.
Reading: {"value": 15, "unit": "mph"}
